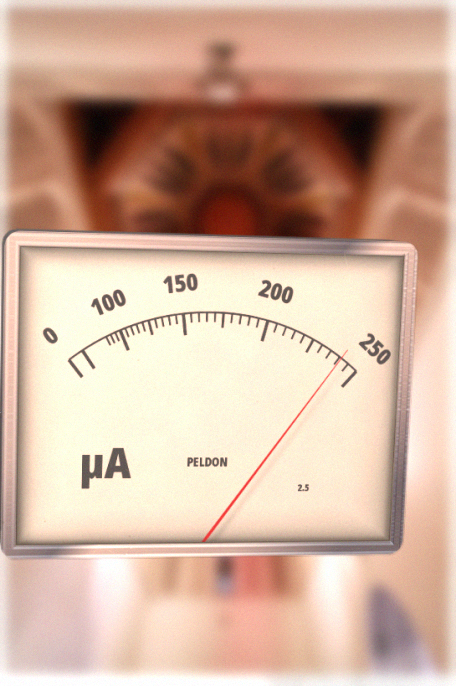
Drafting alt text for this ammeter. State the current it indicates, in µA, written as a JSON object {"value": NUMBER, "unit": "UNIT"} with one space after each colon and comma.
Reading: {"value": 240, "unit": "µA"}
